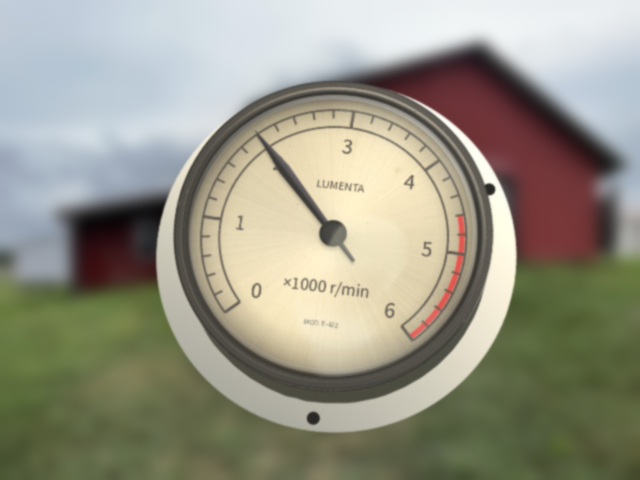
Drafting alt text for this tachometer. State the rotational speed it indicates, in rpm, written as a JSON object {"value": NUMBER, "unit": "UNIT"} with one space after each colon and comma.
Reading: {"value": 2000, "unit": "rpm"}
